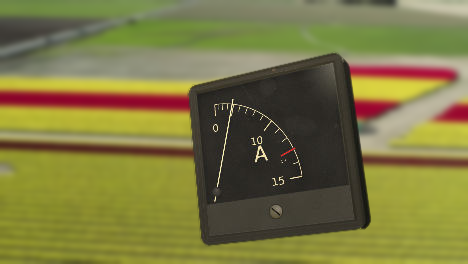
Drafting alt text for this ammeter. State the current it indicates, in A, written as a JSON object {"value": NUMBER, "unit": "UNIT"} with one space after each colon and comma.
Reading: {"value": 5, "unit": "A"}
